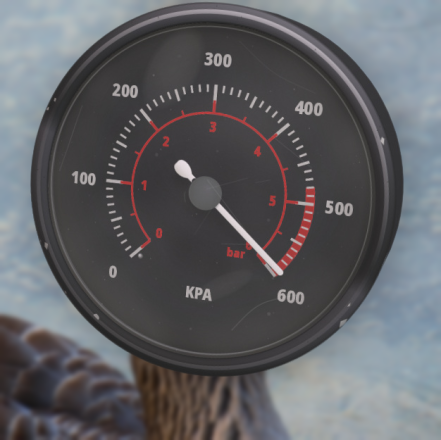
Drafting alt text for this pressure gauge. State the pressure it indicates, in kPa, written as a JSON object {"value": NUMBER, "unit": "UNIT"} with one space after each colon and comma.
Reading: {"value": 590, "unit": "kPa"}
